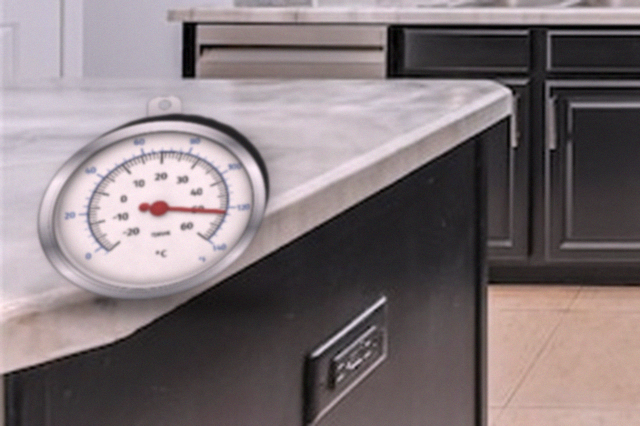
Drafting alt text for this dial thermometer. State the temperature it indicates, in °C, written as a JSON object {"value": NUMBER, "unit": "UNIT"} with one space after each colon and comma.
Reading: {"value": 50, "unit": "°C"}
